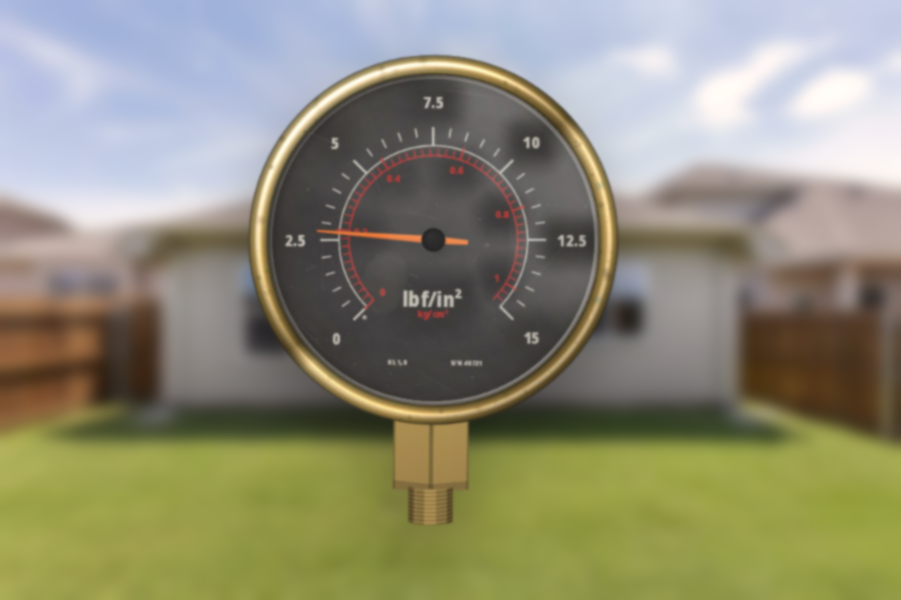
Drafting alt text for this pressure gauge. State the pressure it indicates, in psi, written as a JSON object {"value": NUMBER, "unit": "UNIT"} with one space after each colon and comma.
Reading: {"value": 2.75, "unit": "psi"}
